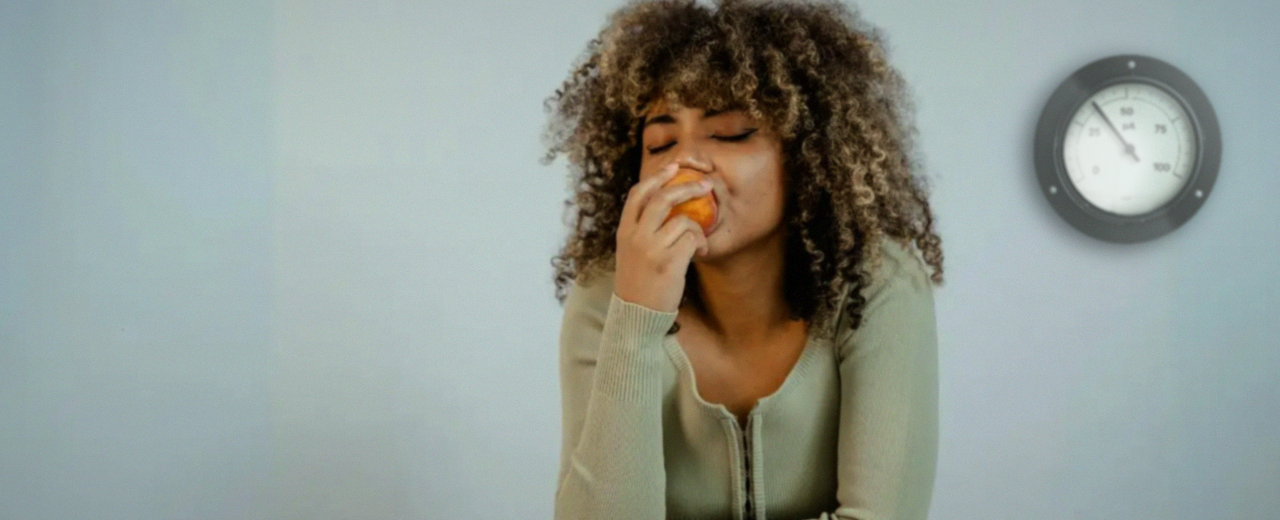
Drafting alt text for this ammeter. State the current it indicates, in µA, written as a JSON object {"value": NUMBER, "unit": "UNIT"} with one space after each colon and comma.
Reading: {"value": 35, "unit": "µA"}
